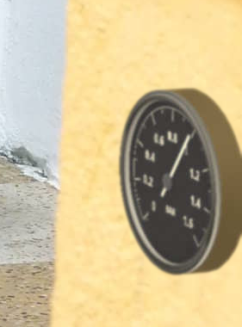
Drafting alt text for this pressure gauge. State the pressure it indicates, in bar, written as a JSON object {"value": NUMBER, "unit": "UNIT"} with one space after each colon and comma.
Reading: {"value": 1, "unit": "bar"}
